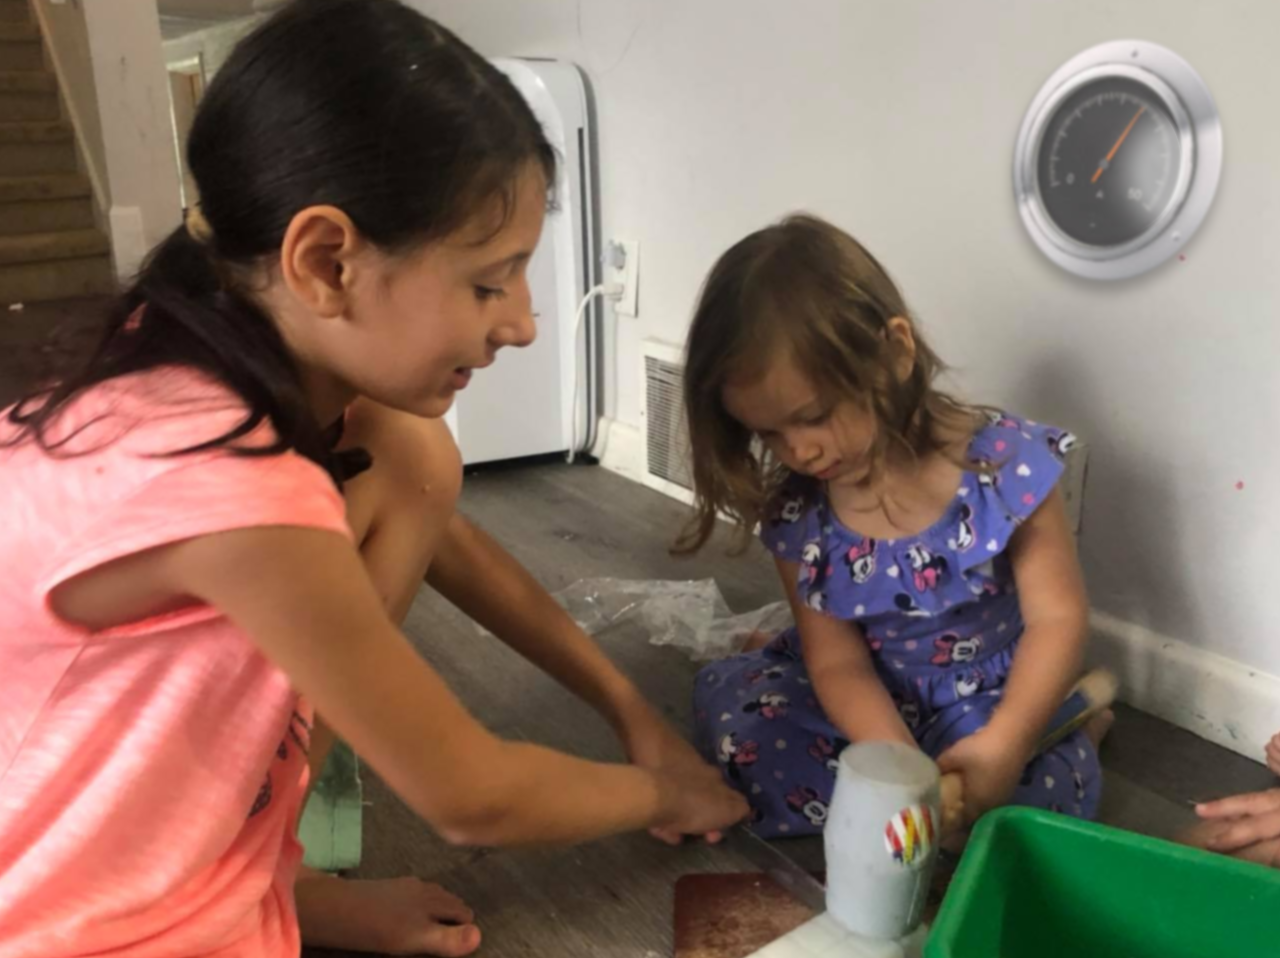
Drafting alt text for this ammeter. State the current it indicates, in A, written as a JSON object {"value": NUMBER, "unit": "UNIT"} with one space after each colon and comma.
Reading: {"value": 30, "unit": "A"}
